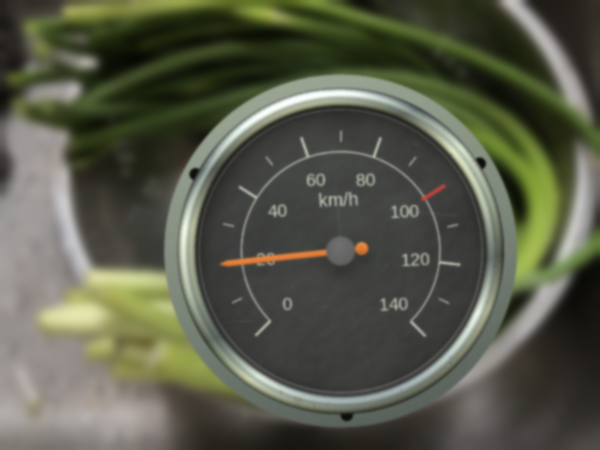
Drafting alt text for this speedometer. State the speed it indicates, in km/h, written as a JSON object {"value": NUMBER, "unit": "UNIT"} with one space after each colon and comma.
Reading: {"value": 20, "unit": "km/h"}
